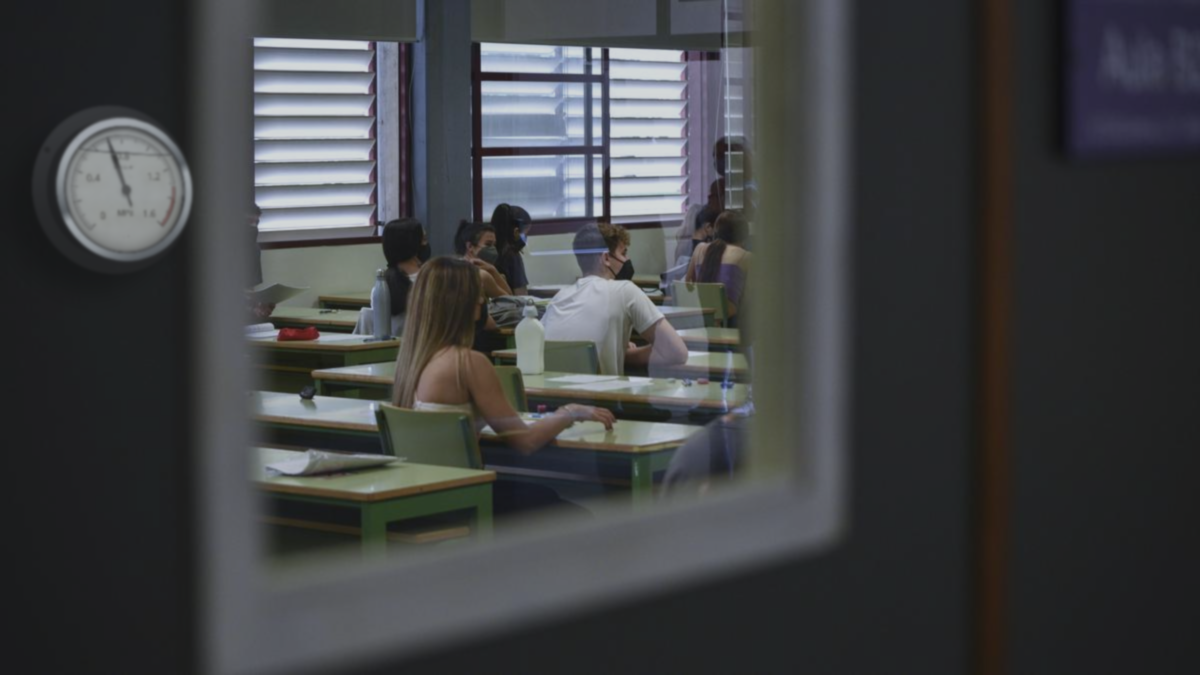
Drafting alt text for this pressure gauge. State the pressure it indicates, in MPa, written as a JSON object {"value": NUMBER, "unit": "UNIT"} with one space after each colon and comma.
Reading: {"value": 0.7, "unit": "MPa"}
